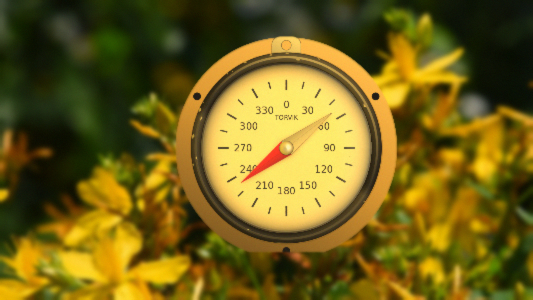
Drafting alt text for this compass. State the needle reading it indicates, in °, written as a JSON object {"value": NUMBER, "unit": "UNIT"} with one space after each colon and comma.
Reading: {"value": 232.5, "unit": "°"}
